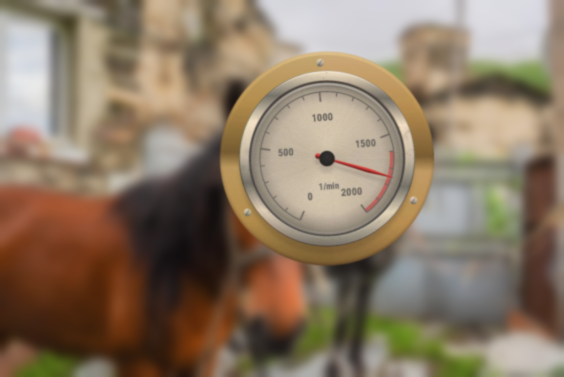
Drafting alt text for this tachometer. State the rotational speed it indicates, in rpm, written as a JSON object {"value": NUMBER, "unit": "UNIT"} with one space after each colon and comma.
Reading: {"value": 1750, "unit": "rpm"}
